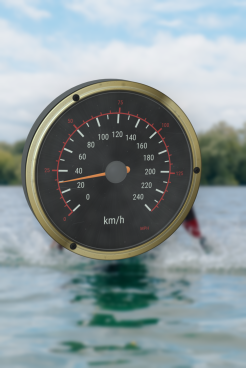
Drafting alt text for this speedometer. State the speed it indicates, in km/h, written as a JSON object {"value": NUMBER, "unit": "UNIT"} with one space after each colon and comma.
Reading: {"value": 30, "unit": "km/h"}
